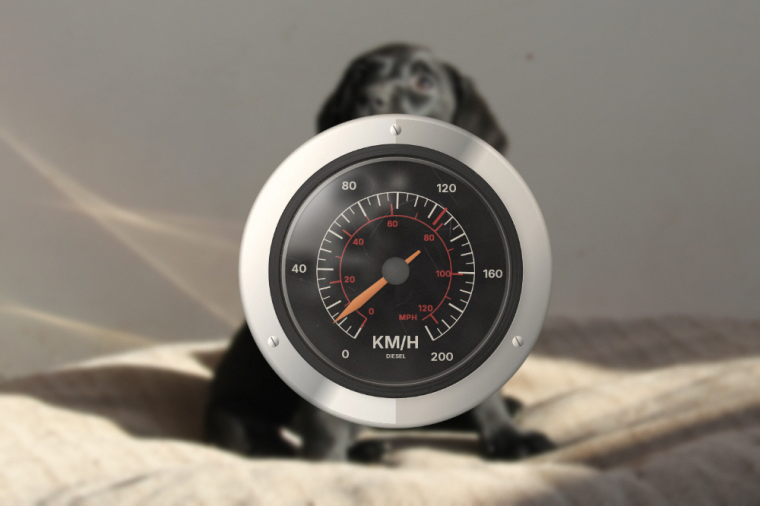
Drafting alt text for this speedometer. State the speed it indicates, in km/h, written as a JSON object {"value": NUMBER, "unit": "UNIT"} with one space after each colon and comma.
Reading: {"value": 12.5, "unit": "km/h"}
